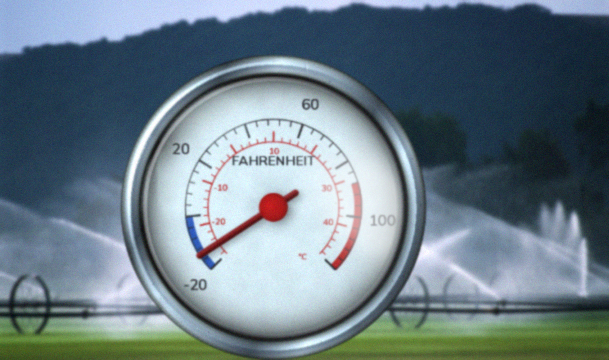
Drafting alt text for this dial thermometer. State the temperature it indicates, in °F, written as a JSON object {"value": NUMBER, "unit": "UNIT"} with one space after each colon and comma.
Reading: {"value": -14, "unit": "°F"}
